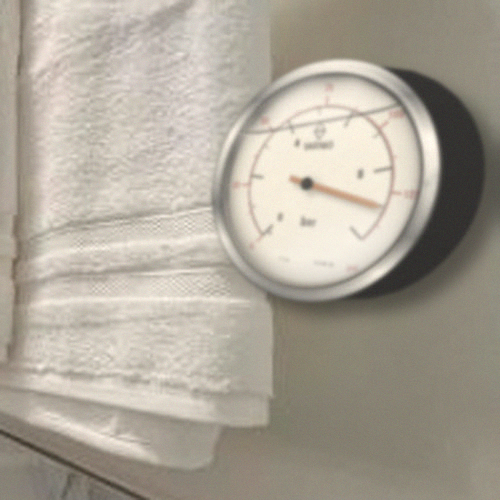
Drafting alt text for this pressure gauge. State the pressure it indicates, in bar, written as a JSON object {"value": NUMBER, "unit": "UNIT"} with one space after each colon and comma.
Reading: {"value": 9, "unit": "bar"}
